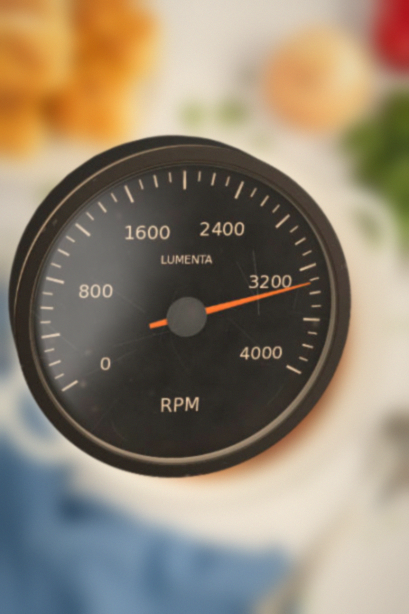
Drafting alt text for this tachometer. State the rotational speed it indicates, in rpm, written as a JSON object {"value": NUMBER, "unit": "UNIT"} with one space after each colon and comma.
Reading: {"value": 3300, "unit": "rpm"}
